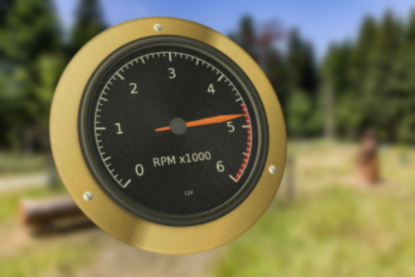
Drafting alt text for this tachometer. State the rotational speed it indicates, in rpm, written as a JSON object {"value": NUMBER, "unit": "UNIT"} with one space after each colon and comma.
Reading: {"value": 4800, "unit": "rpm"}
